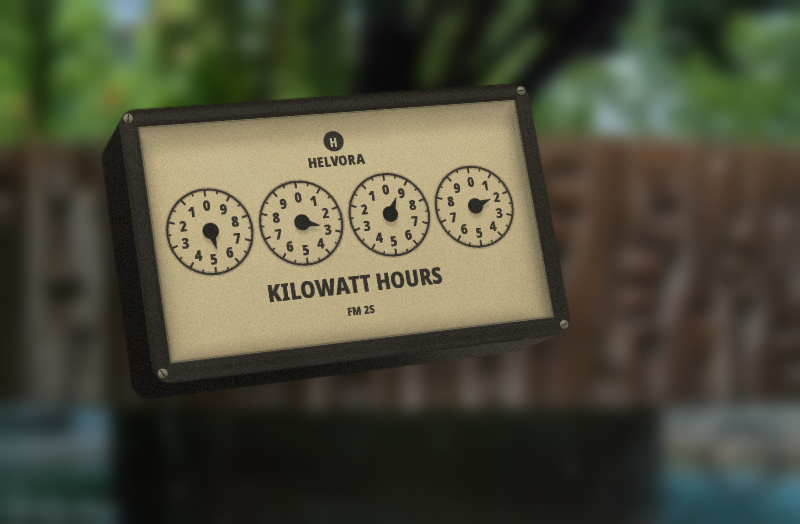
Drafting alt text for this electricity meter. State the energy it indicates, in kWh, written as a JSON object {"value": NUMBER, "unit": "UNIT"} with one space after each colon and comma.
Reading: {"value": 5292, "unit": "kWh"}
